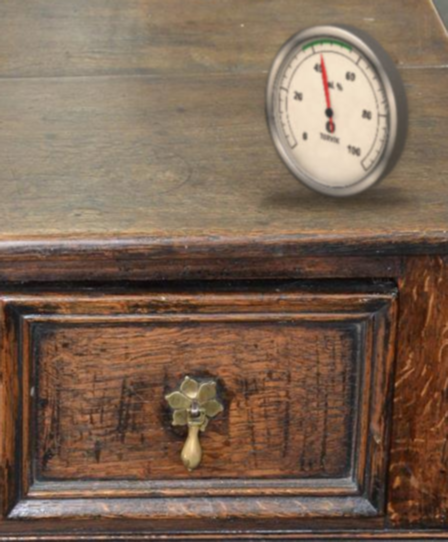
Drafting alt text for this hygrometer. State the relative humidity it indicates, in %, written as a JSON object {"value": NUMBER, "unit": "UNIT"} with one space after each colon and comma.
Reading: {"value": 44, "unit": "%"}
